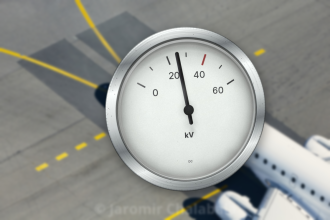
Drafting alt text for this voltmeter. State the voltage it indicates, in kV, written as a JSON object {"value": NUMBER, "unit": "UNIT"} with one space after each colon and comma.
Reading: {"value": 25, "unit": "kV"}
